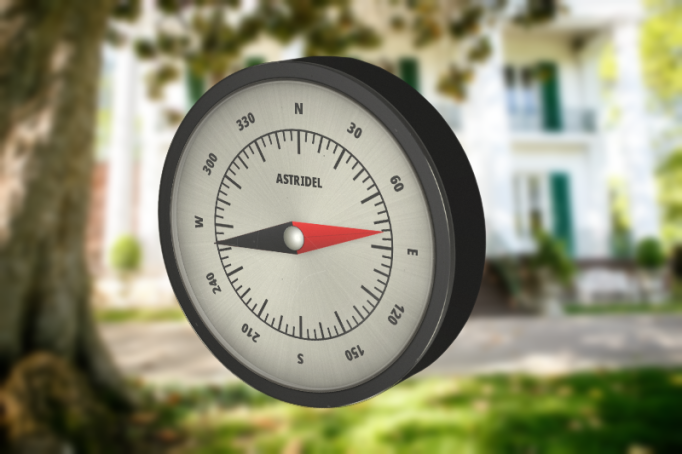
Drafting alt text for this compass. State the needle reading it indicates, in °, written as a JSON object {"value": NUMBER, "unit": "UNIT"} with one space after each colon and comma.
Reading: {"value": 80, "unit": "°"}
